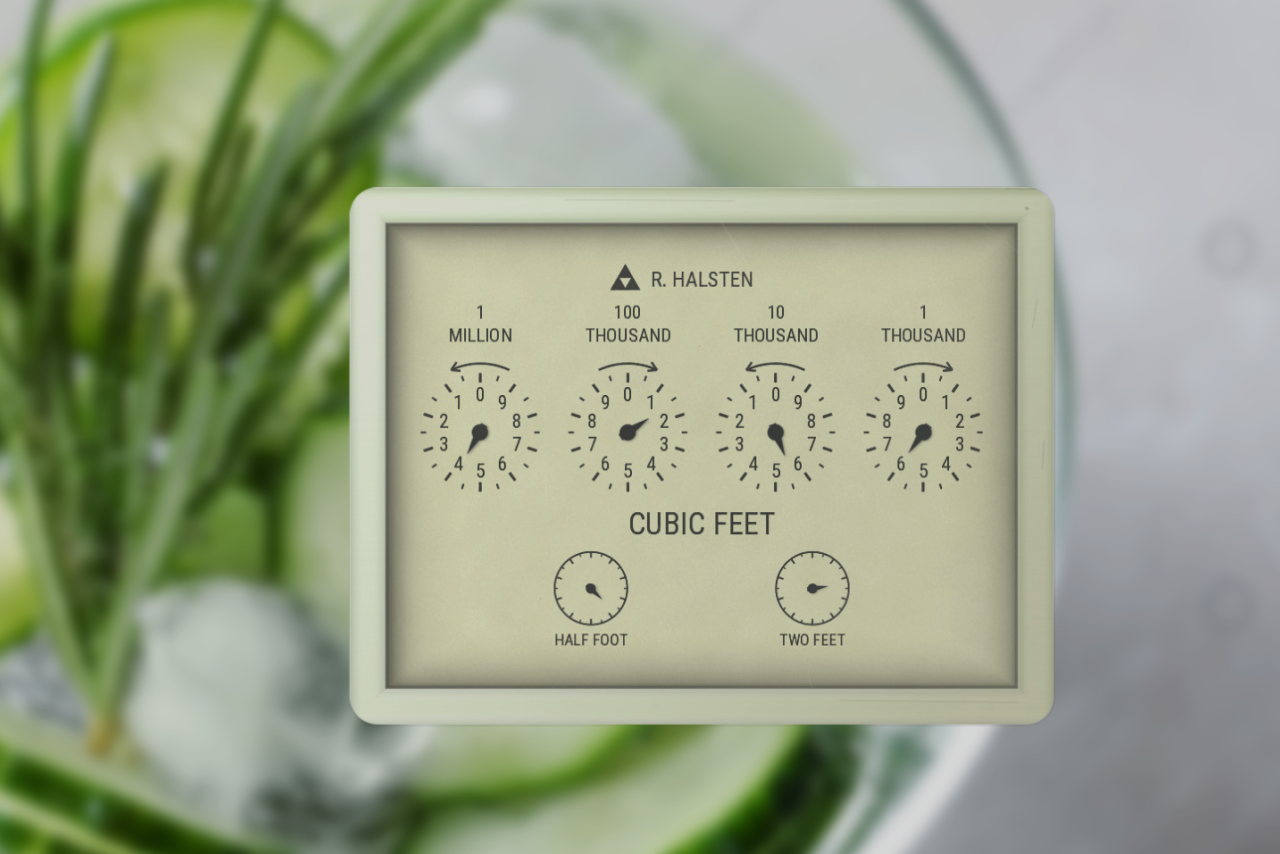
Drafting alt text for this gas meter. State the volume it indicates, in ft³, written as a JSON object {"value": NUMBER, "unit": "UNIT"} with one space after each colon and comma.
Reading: {"value": 415600, "unit": "ft³"}
